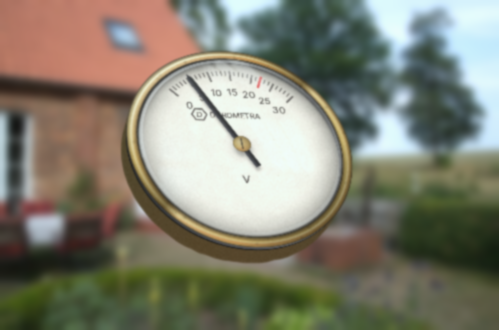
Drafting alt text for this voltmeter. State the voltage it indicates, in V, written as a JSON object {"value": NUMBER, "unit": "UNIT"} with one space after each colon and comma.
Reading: {"value": 5, "unit": "V"}
